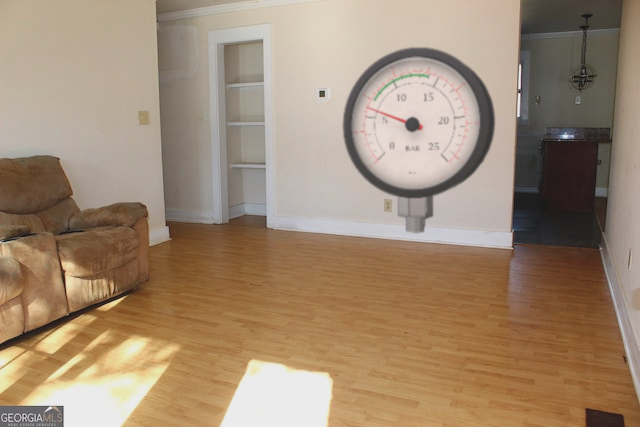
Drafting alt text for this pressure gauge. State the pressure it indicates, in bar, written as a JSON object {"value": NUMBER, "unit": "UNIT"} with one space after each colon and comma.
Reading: {"value": 6, "unit": "bar"}
